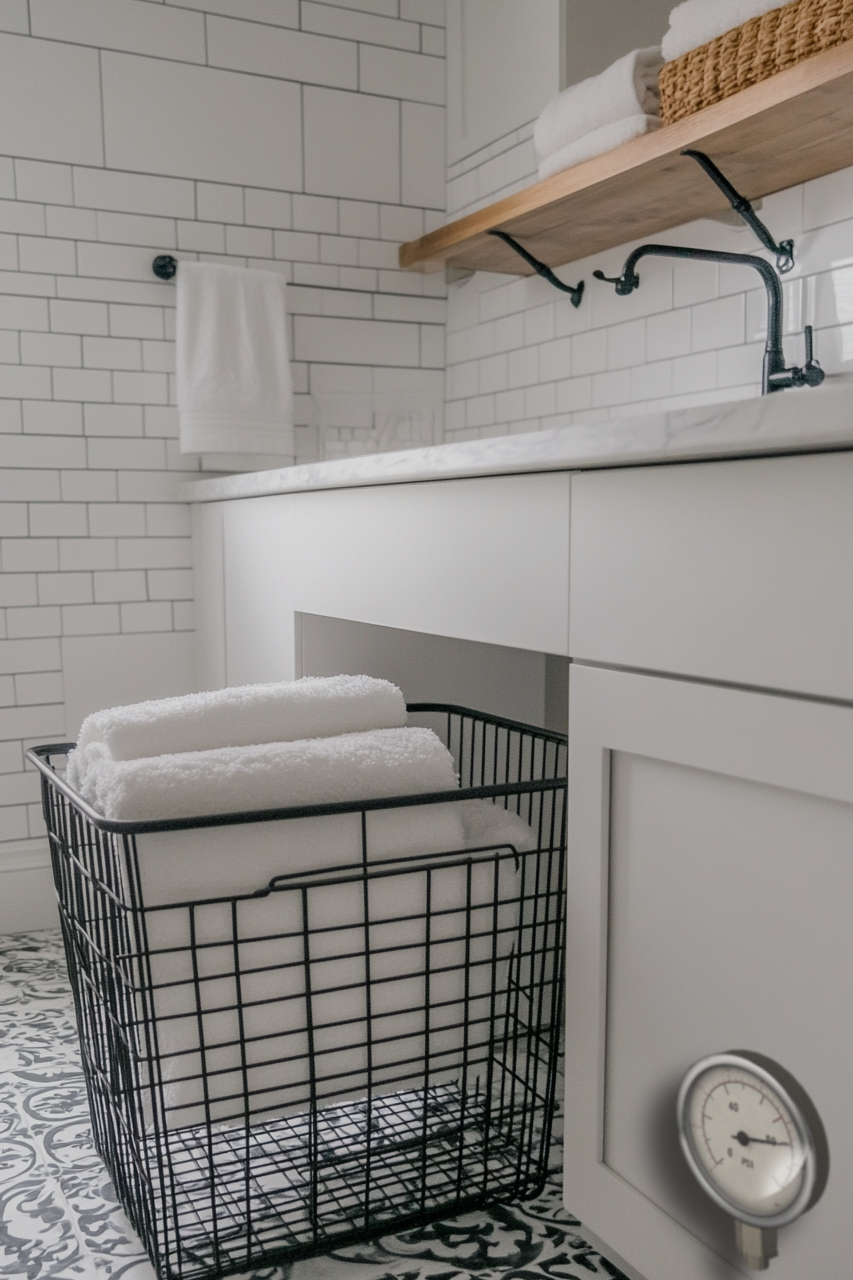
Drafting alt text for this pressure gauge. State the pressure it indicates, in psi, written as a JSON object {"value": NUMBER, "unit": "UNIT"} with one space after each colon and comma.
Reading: {"value": 80, "unit": "psi"}
